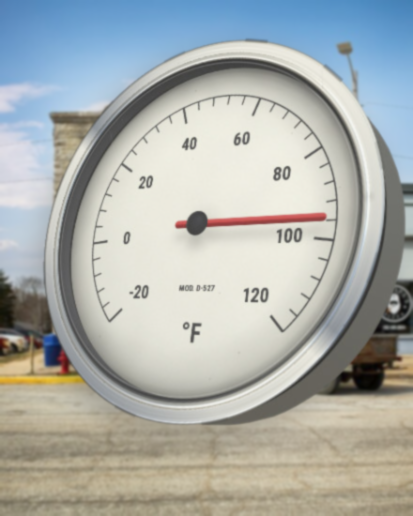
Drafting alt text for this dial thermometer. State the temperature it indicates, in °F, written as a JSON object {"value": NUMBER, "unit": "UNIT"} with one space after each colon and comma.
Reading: {"value": 96, "unit": "°F"}
